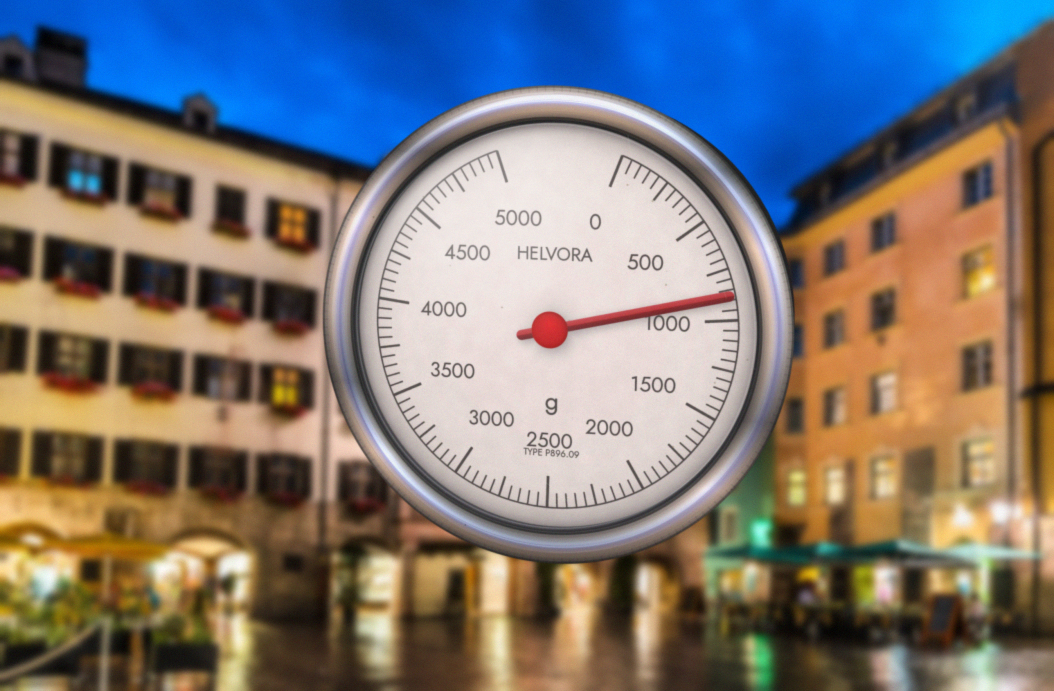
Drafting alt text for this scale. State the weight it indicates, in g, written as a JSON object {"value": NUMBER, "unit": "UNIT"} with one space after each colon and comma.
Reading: {"value": 875, "unit": "g"}
